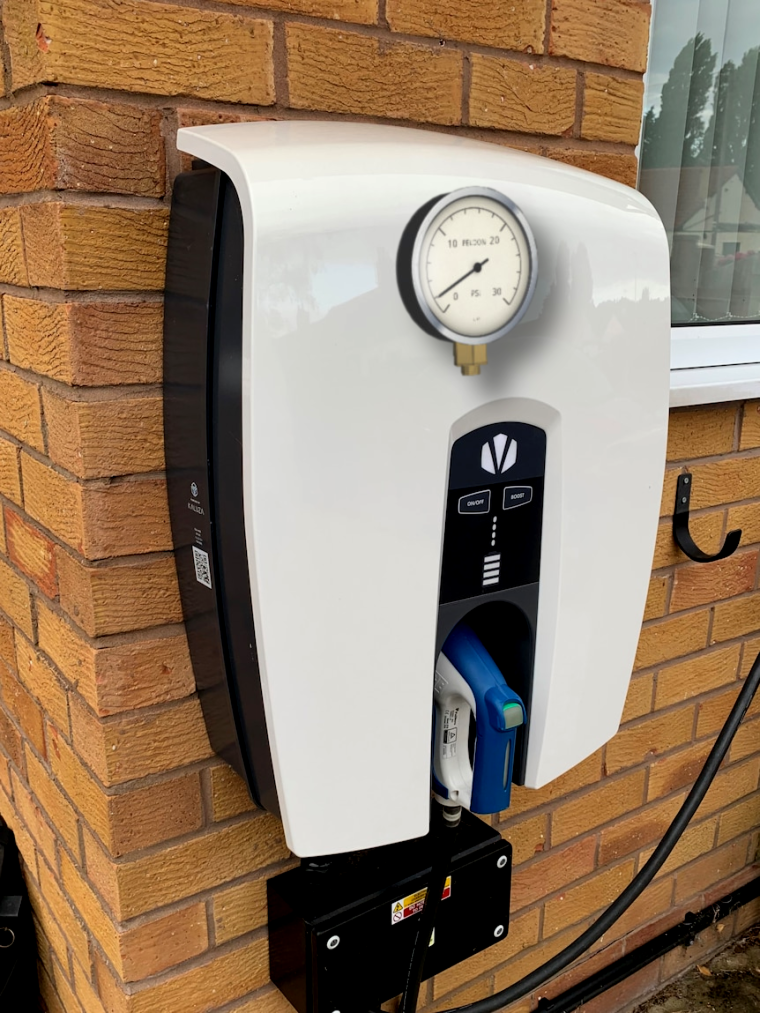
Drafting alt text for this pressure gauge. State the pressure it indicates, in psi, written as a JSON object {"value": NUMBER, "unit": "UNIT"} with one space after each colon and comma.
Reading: {"value": 2, "unit": "psi"}
